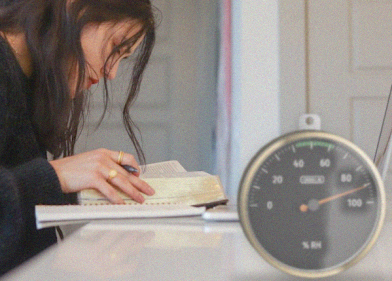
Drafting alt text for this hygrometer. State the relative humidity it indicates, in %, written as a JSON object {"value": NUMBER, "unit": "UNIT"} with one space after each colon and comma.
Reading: {"value": 90, "unit": "%"}
